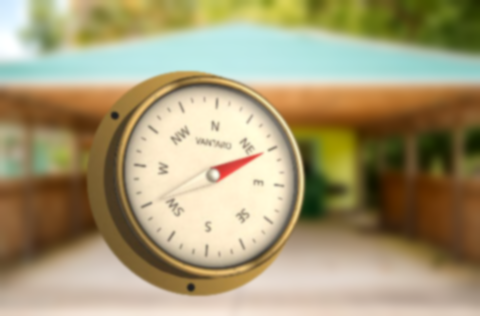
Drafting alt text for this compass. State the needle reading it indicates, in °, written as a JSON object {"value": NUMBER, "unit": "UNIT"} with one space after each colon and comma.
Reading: {"value": 60, "unit": "°"}
